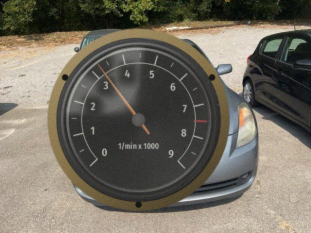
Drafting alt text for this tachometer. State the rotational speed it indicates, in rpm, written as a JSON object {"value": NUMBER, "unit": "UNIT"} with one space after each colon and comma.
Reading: {"value": 3250, "unit": "rpm"}
